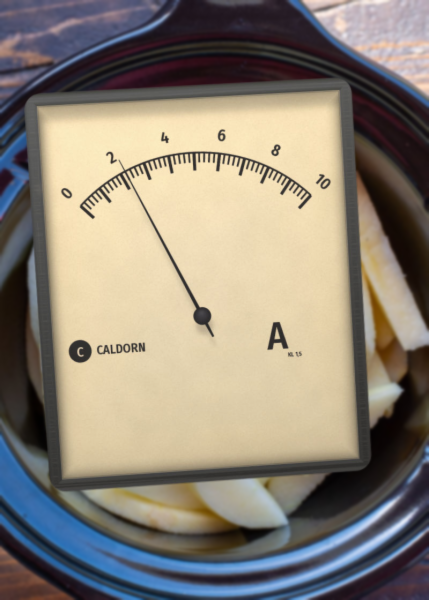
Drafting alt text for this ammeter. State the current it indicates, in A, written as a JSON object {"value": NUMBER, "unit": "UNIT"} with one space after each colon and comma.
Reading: {"value": 2.2, "unit": "A"}
